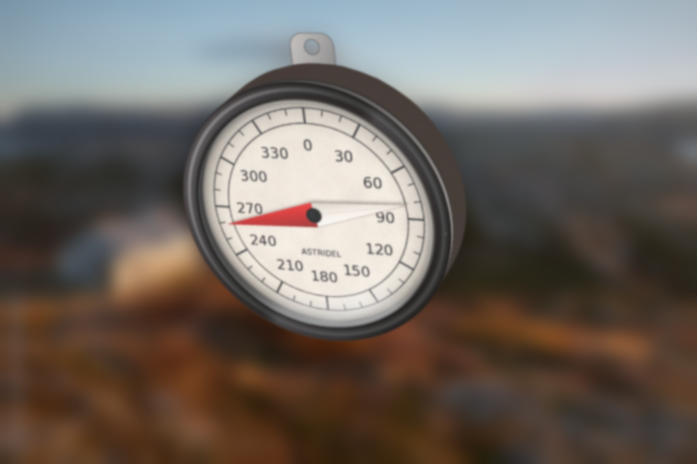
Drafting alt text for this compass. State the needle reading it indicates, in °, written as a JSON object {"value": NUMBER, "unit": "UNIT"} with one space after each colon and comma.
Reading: {"value": 260, "unit": "°"}
